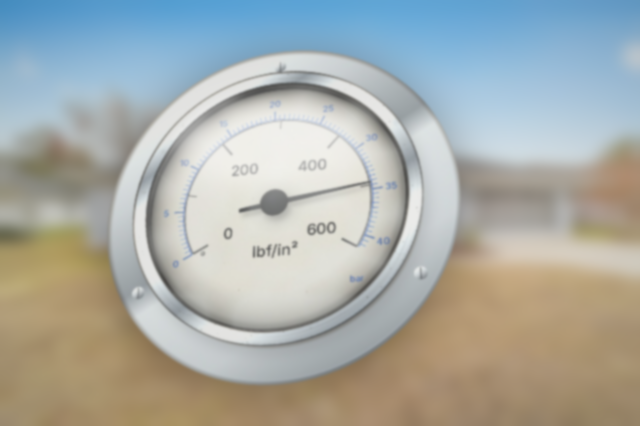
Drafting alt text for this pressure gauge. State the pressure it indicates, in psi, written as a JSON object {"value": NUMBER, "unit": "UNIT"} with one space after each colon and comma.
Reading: {"value": 500, "unit": "psi"}
